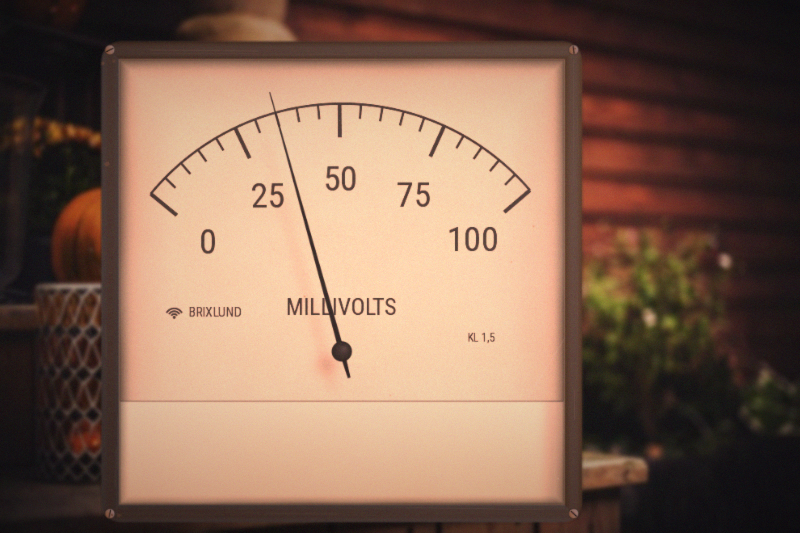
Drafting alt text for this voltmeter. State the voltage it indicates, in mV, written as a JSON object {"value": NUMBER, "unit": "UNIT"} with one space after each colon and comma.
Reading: {"value": 35, "unit": "mV"}
